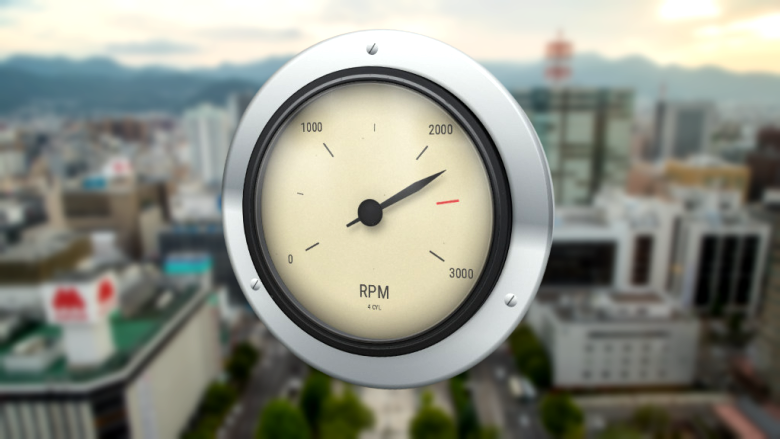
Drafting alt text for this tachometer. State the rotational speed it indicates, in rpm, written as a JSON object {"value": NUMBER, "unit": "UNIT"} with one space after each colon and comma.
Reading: {"value": 2250, "unit": "rpm"}
